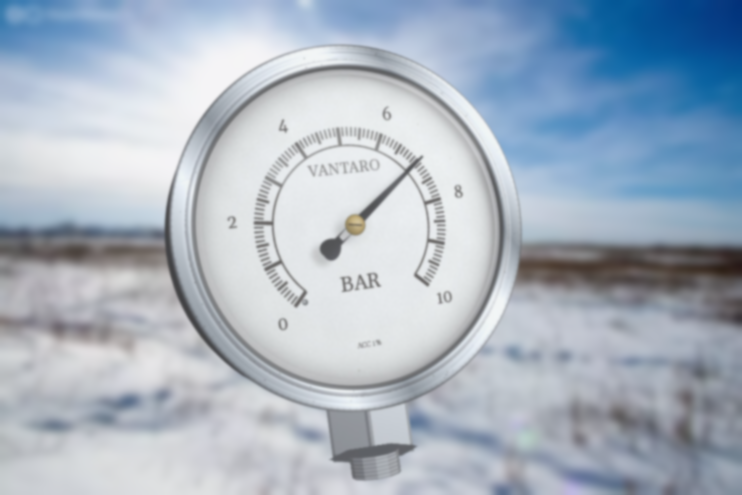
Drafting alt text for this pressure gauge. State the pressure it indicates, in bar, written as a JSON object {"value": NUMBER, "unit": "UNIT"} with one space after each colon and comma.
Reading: {"value": 7, "unit": "bar"}
